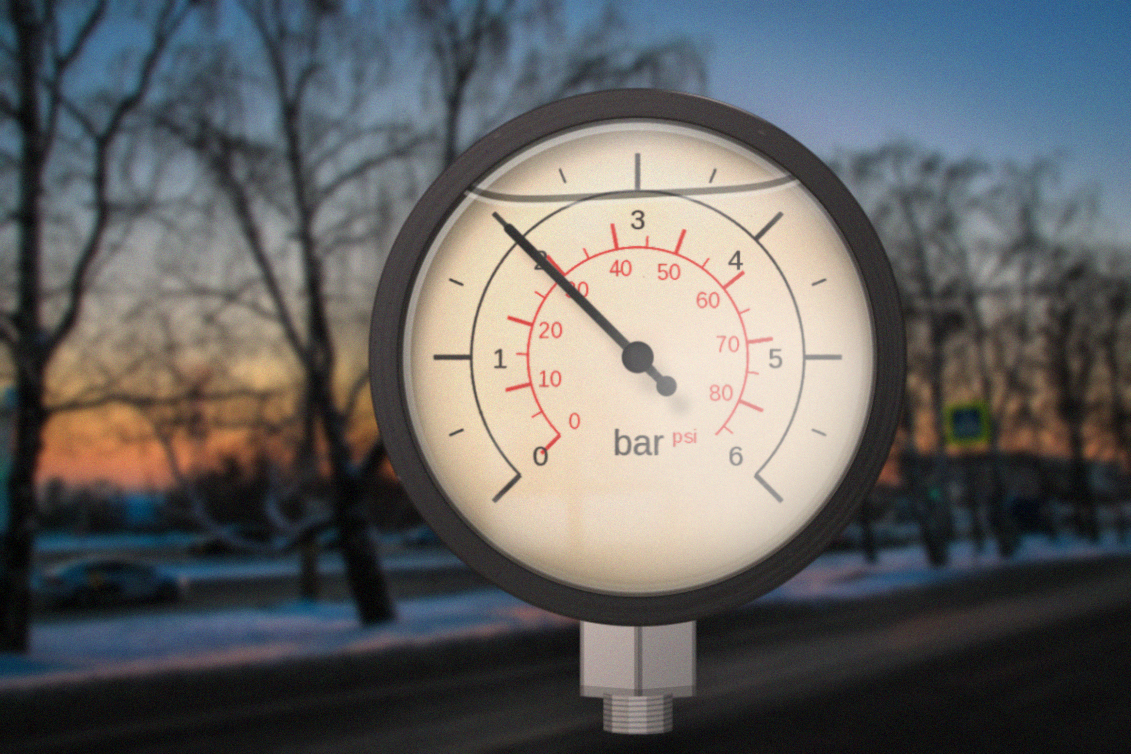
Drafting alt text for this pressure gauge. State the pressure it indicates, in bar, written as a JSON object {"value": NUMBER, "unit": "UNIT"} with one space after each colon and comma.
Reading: {"value": 2, "unit": "bar"}
